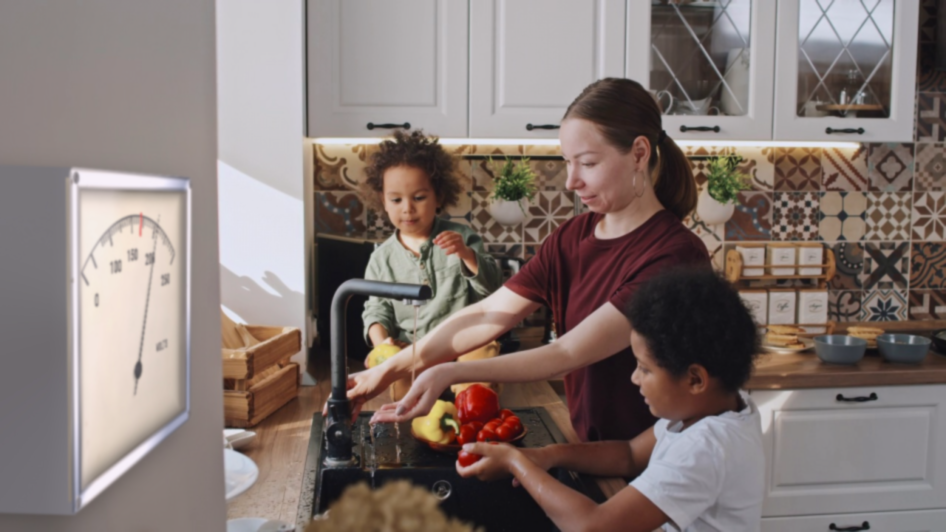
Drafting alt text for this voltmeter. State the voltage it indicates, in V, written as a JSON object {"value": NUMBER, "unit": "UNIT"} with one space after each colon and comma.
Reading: {"value": 200, "unit": "V"}
